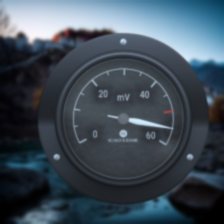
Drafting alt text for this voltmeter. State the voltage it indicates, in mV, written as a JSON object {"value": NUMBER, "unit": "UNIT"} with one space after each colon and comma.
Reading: {"value": 55, "unit": "mV"}
